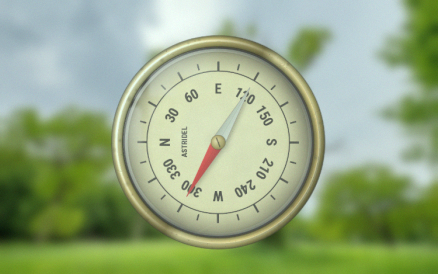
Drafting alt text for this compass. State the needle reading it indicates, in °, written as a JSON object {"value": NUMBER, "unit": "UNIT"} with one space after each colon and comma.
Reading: {"value": 300, "unit": "°"}
